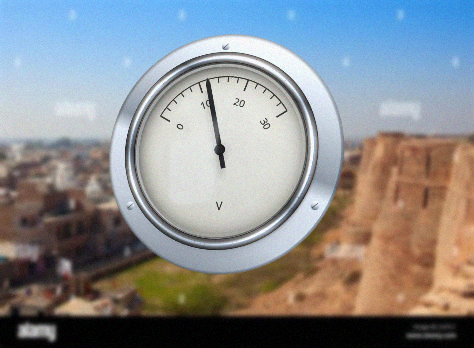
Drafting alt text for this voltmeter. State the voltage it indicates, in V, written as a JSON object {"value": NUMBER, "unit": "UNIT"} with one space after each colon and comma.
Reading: {"value": 12, "unit": "V"}
